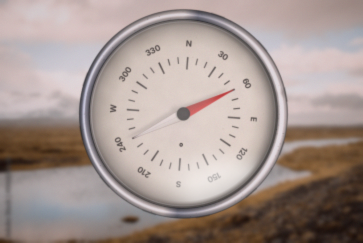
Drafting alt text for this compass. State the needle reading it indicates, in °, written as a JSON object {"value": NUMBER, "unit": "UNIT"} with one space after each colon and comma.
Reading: {"value": 60, "unit": "°"}
